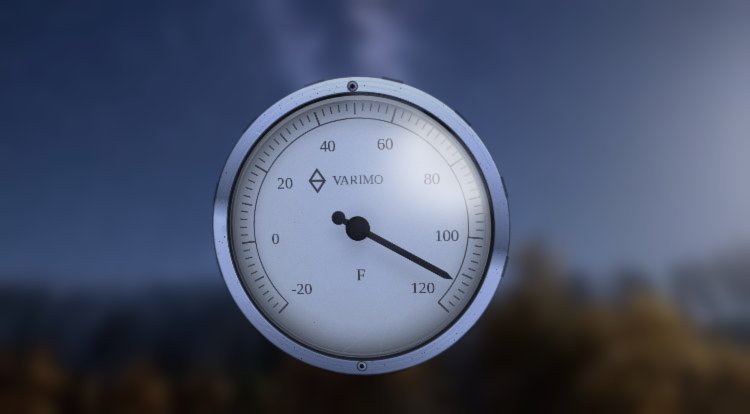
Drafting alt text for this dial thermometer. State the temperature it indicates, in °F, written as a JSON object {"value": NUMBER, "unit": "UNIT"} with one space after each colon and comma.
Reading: {"value": 112, "unit": "°F"}
